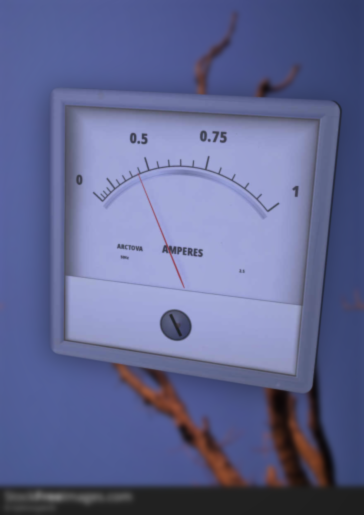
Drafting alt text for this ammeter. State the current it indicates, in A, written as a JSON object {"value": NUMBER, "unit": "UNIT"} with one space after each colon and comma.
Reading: {"value": 0.45, "unit": "A"}
